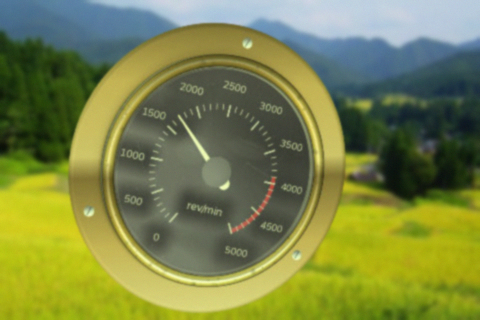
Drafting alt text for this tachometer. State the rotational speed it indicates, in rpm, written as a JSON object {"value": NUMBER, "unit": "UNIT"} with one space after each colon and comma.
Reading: {"value": 1700, "unit": "rpm"}
